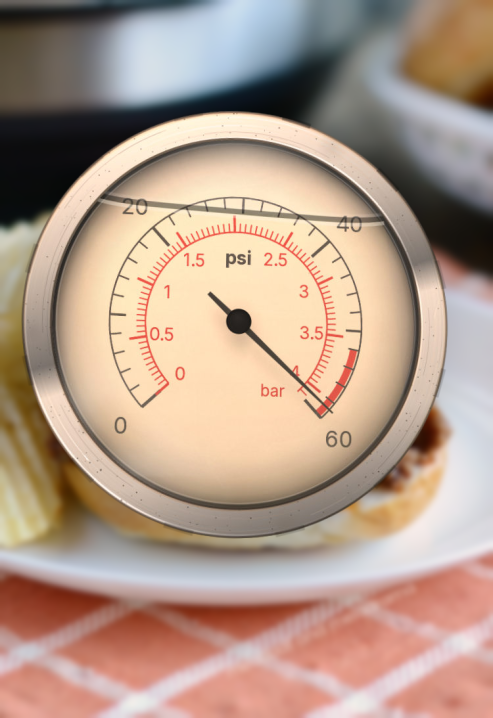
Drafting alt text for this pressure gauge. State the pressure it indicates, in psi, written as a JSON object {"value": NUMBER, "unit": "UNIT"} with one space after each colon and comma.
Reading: {"value": 59, "unit": "psi"}
